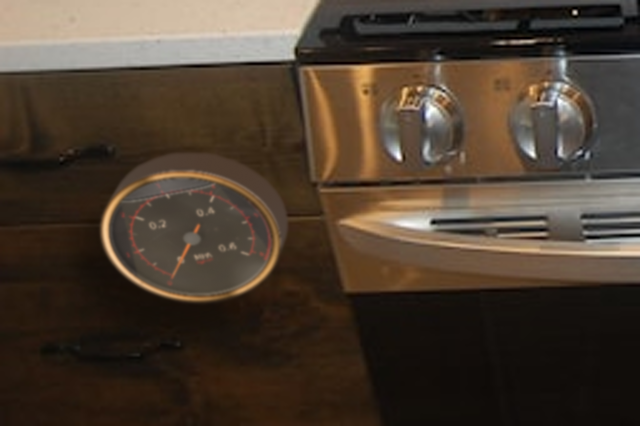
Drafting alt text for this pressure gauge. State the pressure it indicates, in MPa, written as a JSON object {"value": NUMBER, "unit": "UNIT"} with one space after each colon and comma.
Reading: {"value": 0, "unit": "MPa"}
